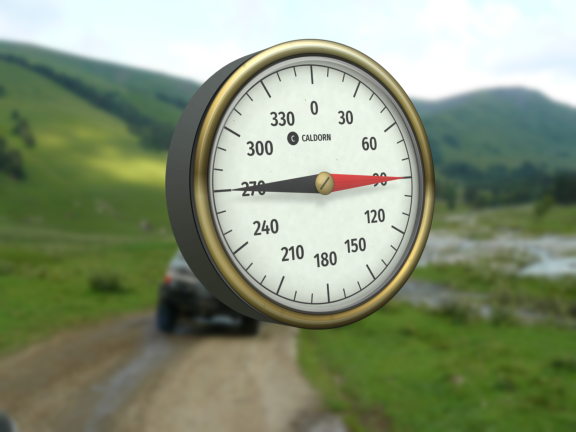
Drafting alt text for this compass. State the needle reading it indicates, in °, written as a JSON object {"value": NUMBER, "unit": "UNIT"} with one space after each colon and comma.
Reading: {"value": 90, "unit": "°"}
